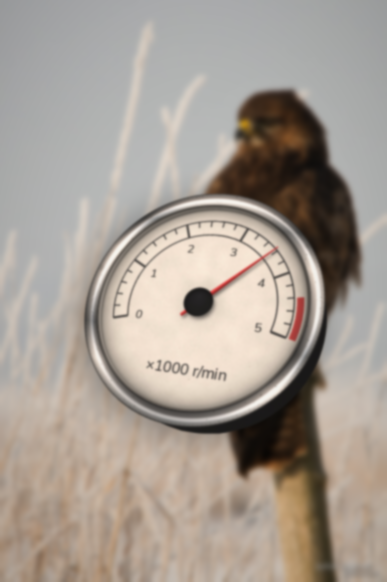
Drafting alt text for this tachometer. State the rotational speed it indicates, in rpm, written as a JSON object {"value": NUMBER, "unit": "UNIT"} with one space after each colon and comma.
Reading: {"value": 3600, "unit": "rpm"}
